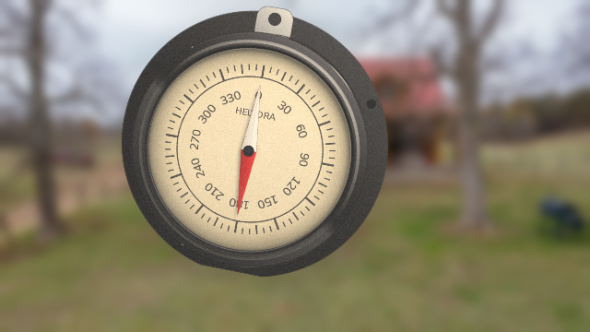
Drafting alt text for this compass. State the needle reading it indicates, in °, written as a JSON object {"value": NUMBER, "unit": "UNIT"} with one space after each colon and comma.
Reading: {"value": 180, "unit": "°"}
